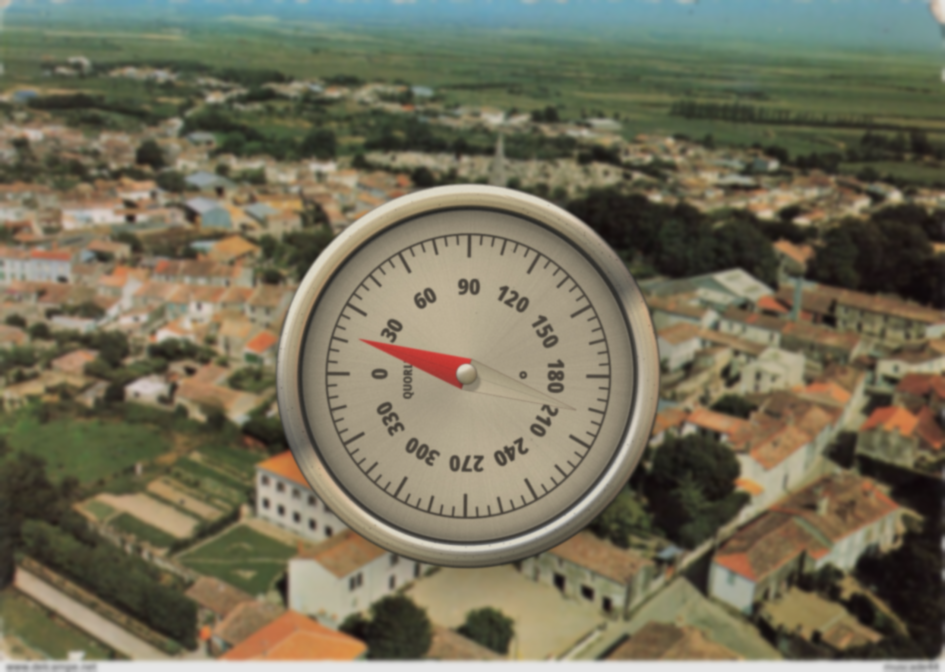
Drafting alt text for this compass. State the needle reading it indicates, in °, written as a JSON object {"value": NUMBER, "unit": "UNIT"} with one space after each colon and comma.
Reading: {"value": 17.5, "unit": "°"}
